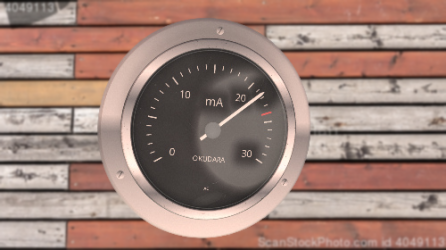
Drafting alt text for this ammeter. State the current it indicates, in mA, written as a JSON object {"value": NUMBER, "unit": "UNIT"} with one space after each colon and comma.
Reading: {"value": 21.5, "unit": "mA"}
